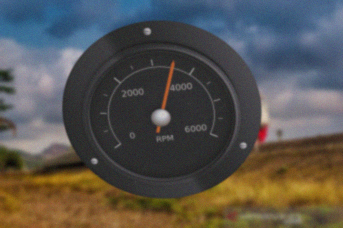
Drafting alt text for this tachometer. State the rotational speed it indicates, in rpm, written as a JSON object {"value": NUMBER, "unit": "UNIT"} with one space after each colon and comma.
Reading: {"value": 3500, "unit": "rpm"}
